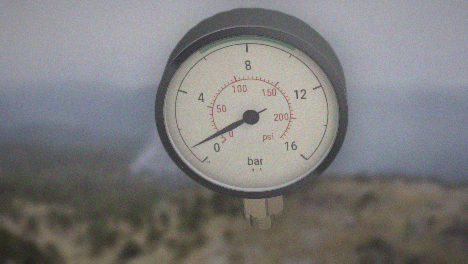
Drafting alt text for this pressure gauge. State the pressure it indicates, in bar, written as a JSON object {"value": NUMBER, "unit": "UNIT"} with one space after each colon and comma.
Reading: {"value": 1, "unit": "bar"}
